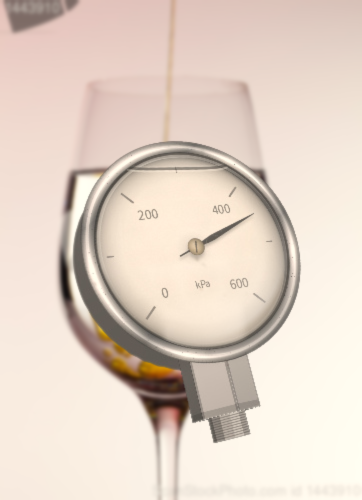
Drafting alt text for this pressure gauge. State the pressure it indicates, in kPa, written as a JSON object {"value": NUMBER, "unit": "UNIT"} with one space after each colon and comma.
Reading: {"value": 450, "unit": "kPa"}
